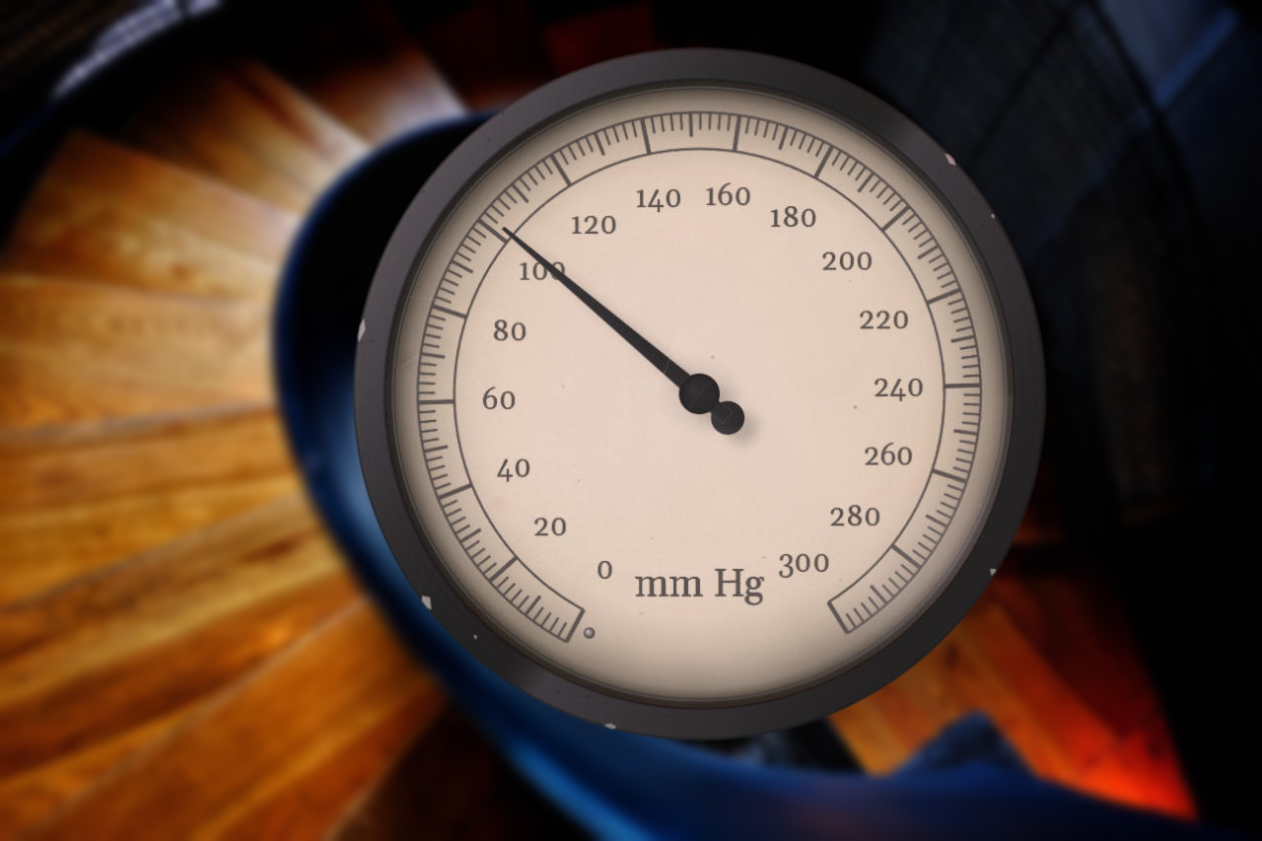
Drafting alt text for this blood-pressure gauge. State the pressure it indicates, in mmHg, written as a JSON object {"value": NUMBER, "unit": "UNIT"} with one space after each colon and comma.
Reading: {"value": 102, "unit": "mmHg"}
